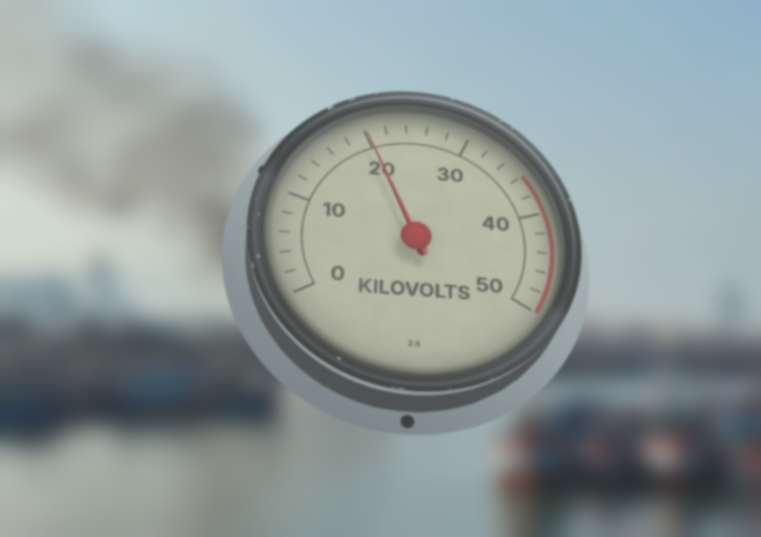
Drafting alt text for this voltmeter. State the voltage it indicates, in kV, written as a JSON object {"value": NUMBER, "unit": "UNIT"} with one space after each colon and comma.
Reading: {"value": 20, "unit": "kV"}
